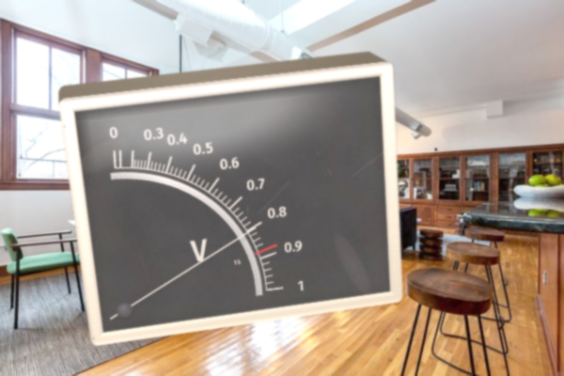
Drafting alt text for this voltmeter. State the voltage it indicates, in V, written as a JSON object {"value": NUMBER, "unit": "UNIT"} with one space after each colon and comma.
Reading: {"value": 0.8, "unit": "V"}
